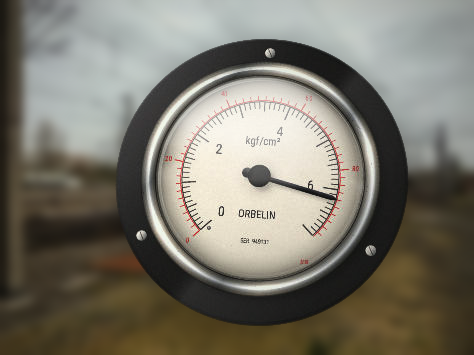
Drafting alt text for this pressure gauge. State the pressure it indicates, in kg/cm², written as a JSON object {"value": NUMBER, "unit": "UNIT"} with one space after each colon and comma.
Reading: {"value": 6.2, "unit": "kg/cm²"}
